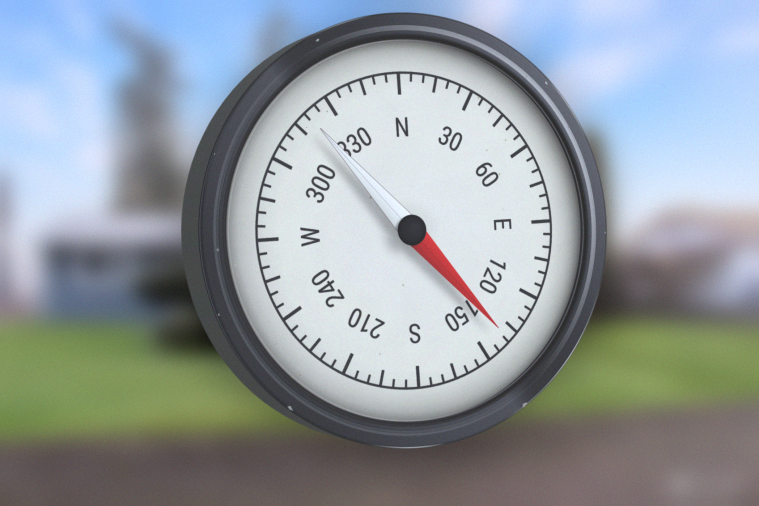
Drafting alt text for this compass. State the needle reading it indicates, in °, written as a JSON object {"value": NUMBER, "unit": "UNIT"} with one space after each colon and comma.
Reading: {"value": 140, "unit": "°"}
